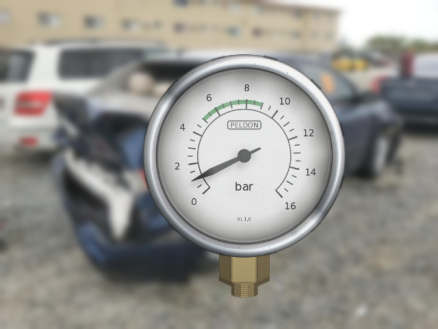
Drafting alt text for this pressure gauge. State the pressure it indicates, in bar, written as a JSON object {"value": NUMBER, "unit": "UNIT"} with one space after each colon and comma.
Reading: {"value": 1, "unit": "bar"}
